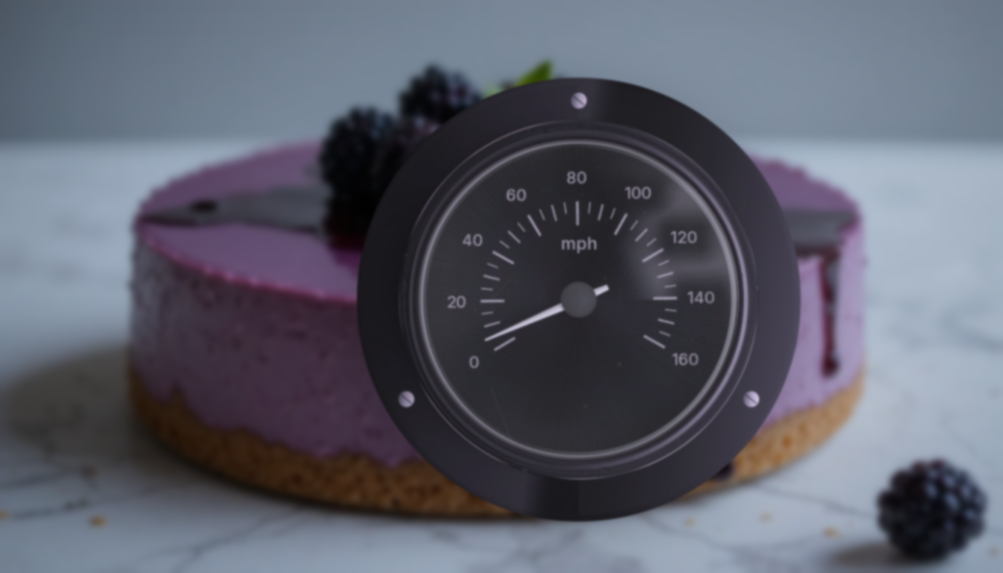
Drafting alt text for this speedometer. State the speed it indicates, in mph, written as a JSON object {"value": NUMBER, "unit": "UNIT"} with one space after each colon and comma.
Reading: {"value": 5, "unit": "mph"}
